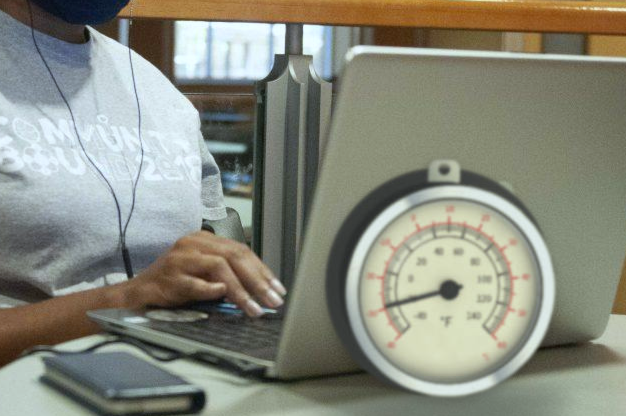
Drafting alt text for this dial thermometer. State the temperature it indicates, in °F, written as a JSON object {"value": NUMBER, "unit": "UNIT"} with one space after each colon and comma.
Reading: {"value": -20, "unit": "°F"}
